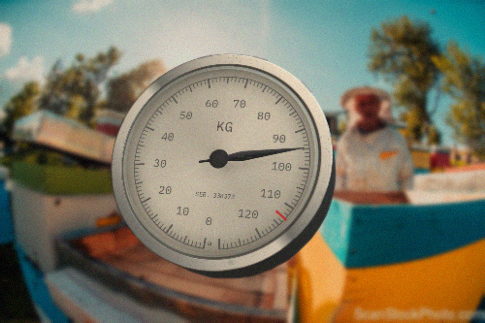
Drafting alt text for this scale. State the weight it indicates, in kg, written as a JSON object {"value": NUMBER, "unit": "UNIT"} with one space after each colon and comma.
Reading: {"value": 95, "unit": "kg"}
